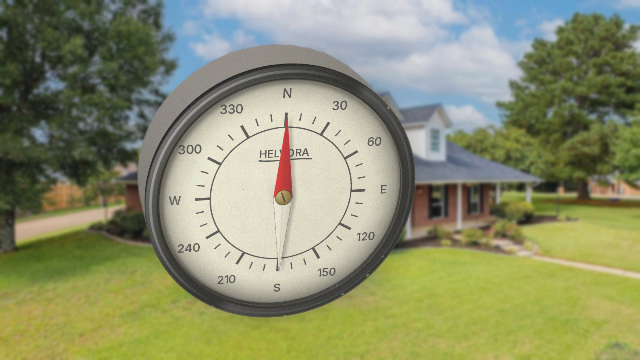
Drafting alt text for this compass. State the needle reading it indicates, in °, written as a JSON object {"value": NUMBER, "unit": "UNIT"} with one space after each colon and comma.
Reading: {"value": 0, "unit": "°"}
